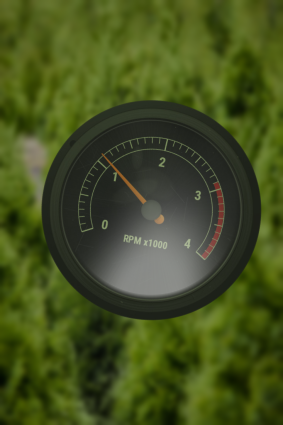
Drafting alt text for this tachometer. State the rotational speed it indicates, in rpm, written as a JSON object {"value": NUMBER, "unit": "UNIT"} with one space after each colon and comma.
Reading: {"value": 1100, "unit": "rpm"}
